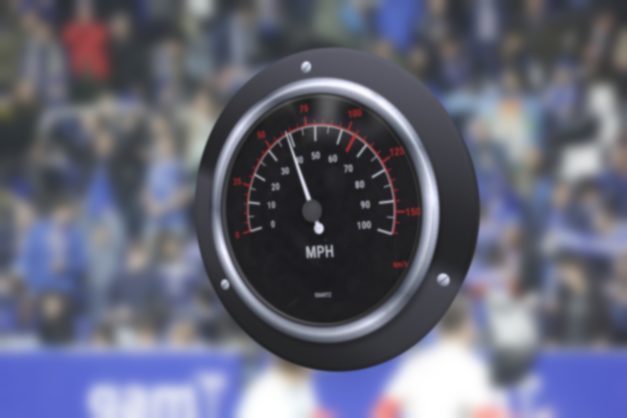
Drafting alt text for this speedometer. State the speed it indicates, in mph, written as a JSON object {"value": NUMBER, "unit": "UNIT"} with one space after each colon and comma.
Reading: {"value": 40, "unit": "mph"}
